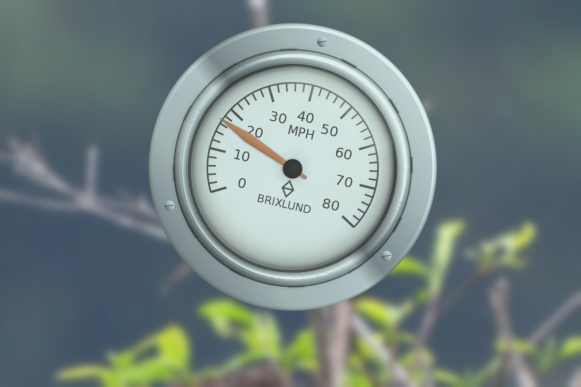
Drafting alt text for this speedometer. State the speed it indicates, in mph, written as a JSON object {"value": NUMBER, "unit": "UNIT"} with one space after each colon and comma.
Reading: {"value": 17, "unit": "mph"}
